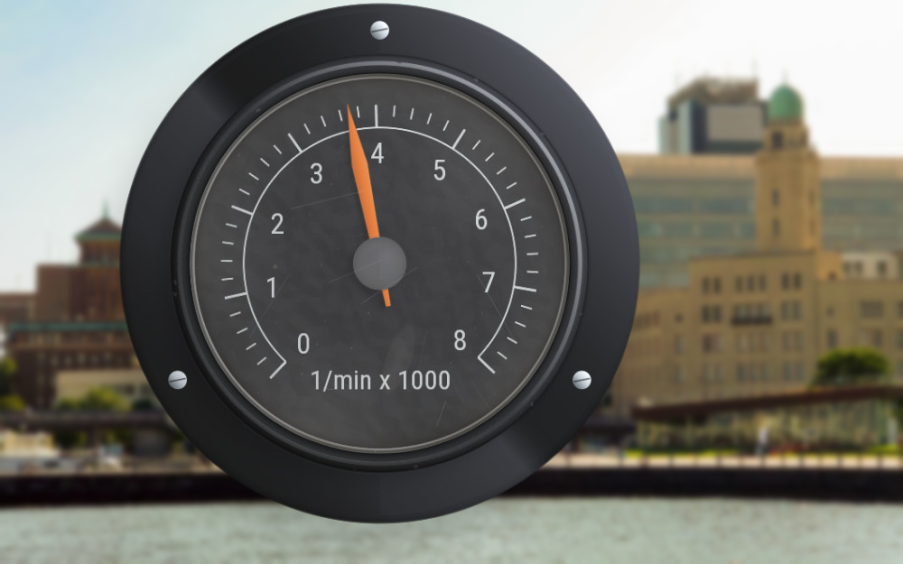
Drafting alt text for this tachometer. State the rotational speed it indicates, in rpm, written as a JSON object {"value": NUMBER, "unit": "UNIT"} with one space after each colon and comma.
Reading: {"value": 3700, "unit": "rpm"}
